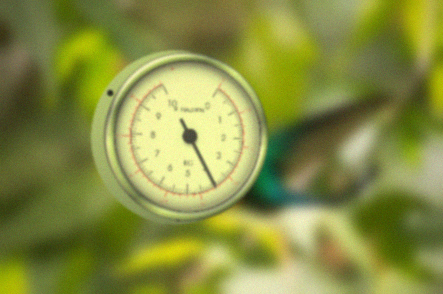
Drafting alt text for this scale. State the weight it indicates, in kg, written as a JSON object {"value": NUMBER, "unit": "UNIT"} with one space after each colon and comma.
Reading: {"value": 4, "unit": "kg"}
